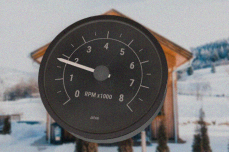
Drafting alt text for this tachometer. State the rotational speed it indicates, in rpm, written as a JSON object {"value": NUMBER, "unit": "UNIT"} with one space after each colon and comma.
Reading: {"value": 1750, "unit": "rpm"}
